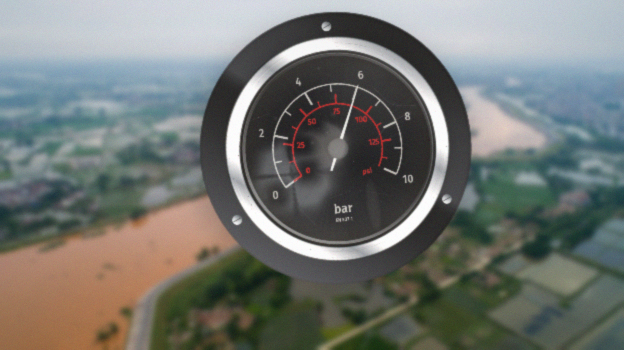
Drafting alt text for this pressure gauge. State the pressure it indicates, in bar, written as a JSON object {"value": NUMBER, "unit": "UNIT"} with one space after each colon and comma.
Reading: {"value": 6, "unit": "bar"}
